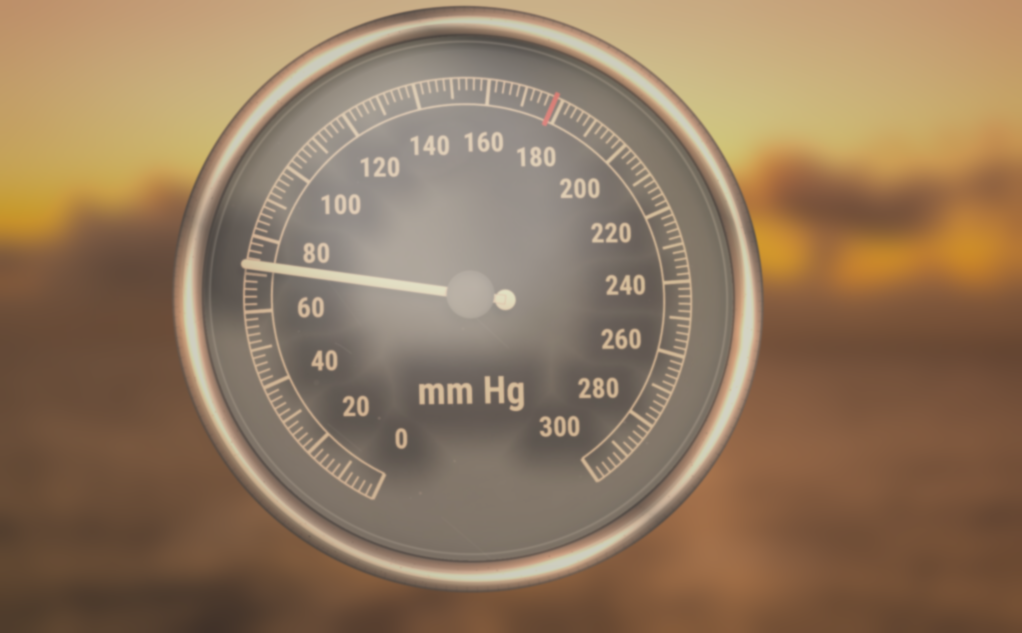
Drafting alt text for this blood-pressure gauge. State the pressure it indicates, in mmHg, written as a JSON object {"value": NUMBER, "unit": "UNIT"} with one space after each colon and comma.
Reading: {"value": 72, "unit": "mmHg"}
